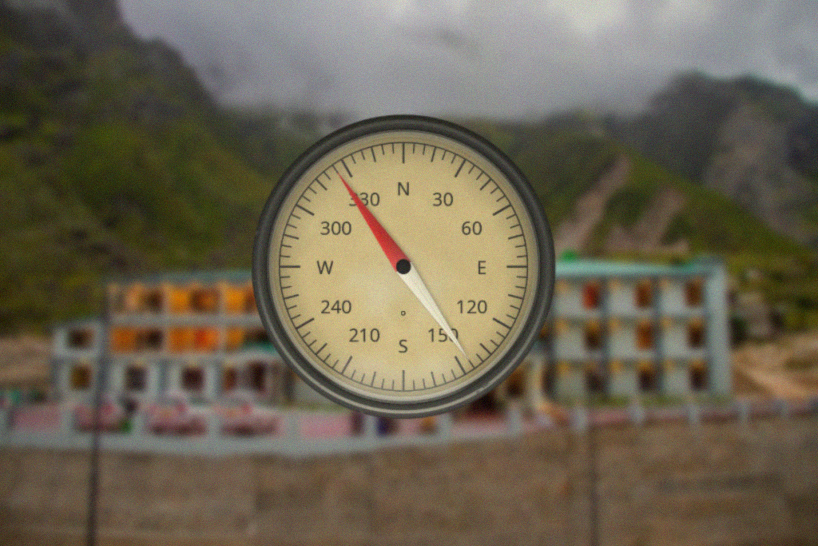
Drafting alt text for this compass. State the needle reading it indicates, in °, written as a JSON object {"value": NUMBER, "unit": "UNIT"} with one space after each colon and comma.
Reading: {"value": 325, "unit": "°"}
